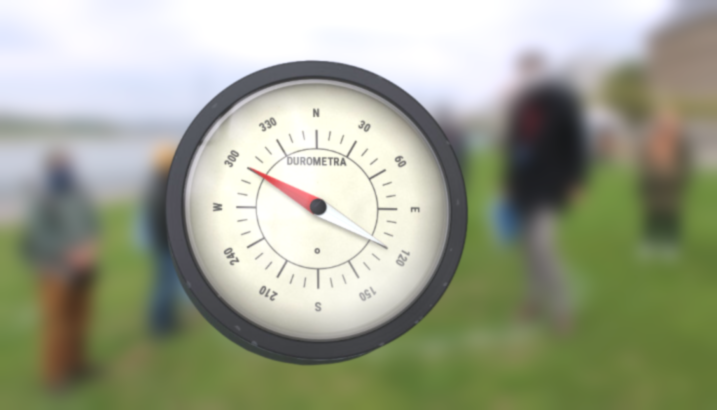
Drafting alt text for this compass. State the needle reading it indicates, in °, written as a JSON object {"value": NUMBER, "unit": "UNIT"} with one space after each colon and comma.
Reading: {"value": 300, "unit": "°"}
